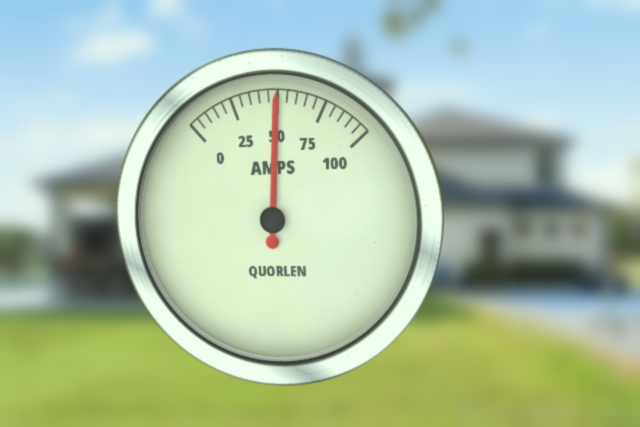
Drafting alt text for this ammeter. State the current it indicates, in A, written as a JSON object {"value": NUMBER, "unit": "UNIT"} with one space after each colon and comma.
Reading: {"value": 50, "unit": "A"}
